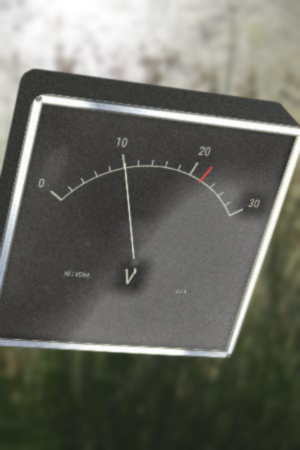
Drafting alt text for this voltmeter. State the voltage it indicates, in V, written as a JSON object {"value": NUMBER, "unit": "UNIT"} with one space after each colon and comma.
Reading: {"value": 10, "unit": "V"}
